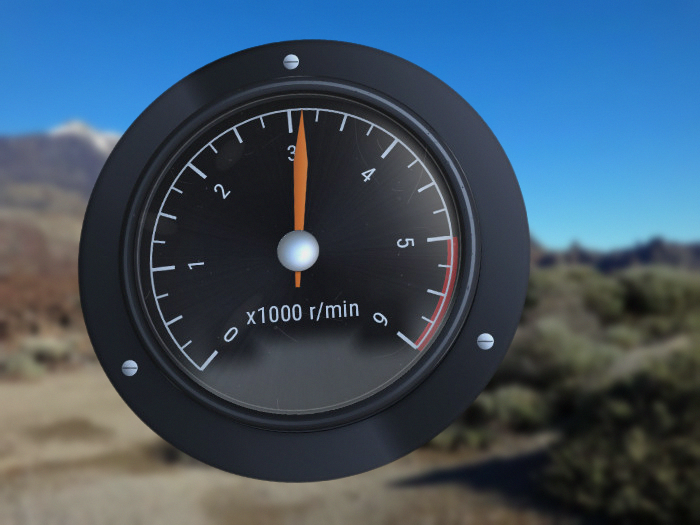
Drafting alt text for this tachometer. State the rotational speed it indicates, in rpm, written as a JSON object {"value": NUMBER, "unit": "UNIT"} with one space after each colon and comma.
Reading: {"value": 3125, "unit": "rpm"}
